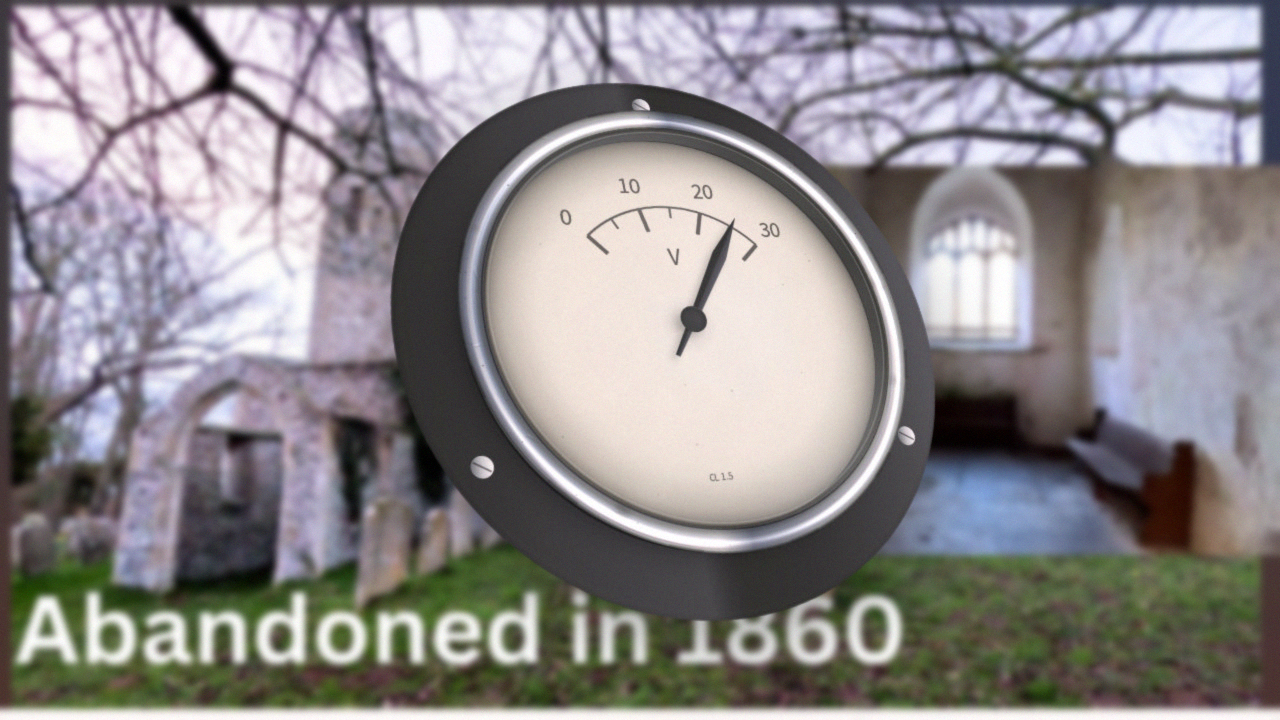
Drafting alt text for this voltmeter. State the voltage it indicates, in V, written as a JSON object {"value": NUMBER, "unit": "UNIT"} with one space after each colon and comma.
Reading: {"value": 25, "unit": "V"}
